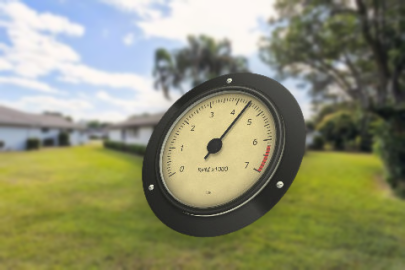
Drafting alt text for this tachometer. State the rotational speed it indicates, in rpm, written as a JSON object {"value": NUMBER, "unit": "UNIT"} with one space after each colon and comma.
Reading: {"value": 4500, "unit": "rpm"}
